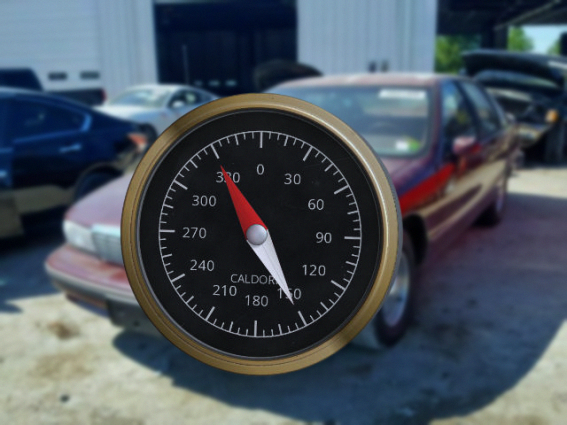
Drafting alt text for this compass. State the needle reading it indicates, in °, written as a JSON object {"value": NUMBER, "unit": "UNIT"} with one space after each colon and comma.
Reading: {"value": 330, "unit": "°"}
